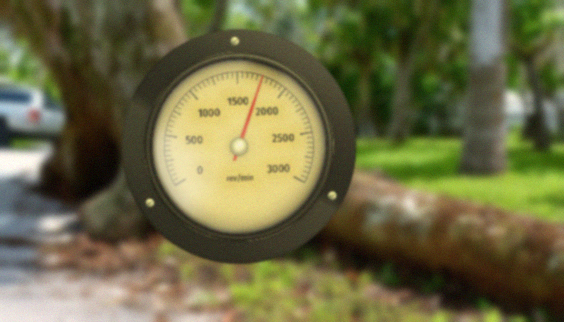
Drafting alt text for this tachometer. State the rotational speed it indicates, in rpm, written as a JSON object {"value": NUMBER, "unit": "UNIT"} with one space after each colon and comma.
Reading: {"value": 1750, "unit": "rpm"}
